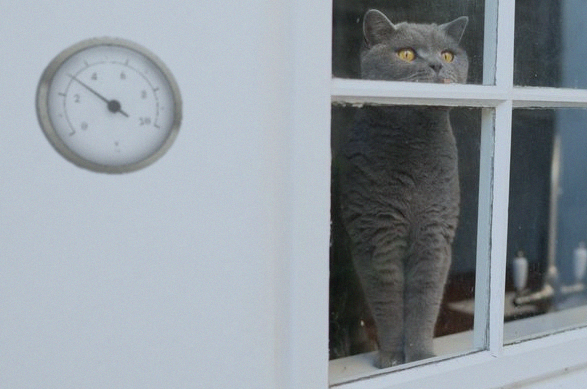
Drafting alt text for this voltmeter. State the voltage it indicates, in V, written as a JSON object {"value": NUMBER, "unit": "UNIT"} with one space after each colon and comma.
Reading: {"value": 3, "unit": "V"}
